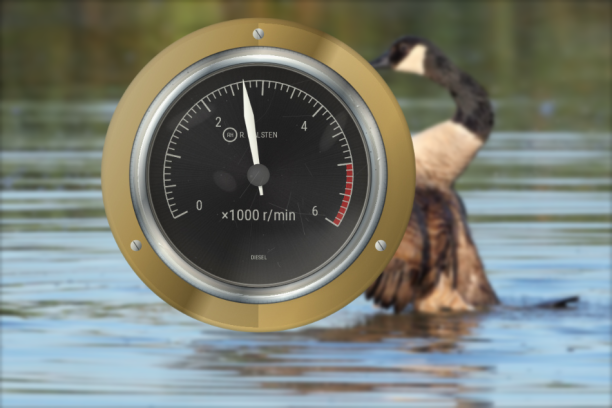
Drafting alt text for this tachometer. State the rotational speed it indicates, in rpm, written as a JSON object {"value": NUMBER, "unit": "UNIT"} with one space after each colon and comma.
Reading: {"value": 2700, "unit": "rpm"}
